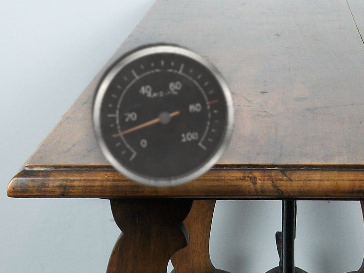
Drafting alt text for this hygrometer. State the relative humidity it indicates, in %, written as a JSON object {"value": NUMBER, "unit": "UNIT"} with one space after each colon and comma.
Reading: {"value": 12, "unit": "%"}
